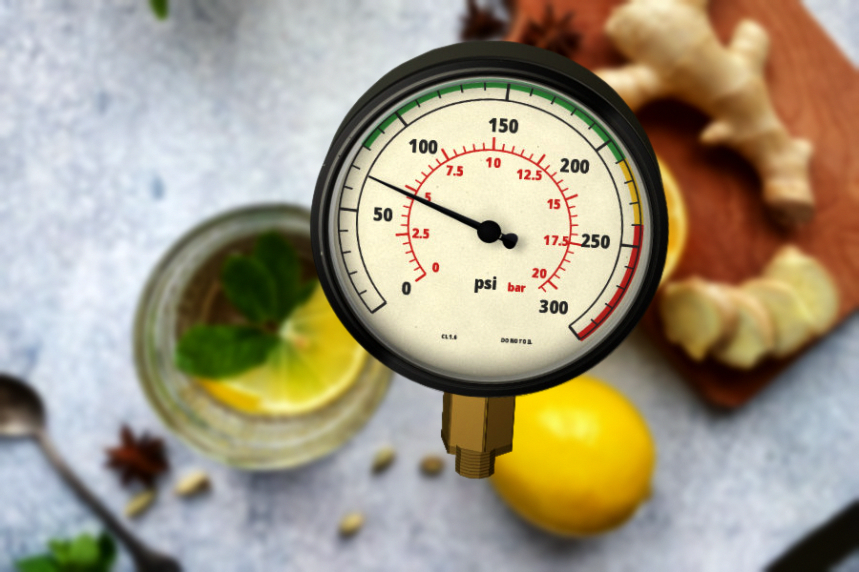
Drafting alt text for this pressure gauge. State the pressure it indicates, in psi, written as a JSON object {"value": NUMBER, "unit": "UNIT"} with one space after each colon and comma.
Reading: {"value": 70, "unit": "psi"}
